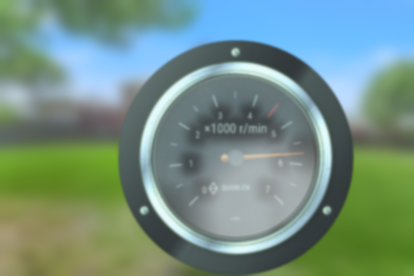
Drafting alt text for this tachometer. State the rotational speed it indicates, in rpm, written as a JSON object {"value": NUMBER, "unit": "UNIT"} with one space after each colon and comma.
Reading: {"value": 5750, "unit": "rpm"}
